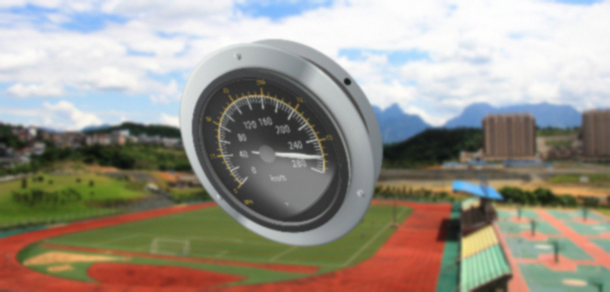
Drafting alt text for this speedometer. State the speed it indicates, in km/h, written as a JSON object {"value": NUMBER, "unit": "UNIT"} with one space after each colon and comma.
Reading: {"value": 260, "unit": "km/h"}
